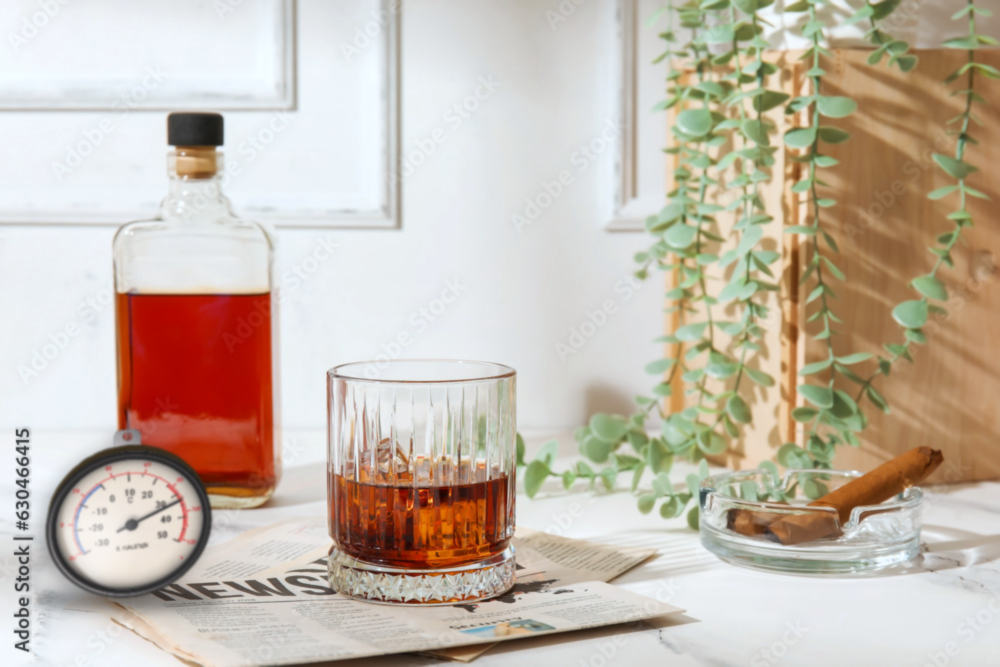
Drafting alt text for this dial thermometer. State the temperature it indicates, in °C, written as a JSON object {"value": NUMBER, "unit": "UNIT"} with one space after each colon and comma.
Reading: {"value": 32.5, "unit": "°C"}
